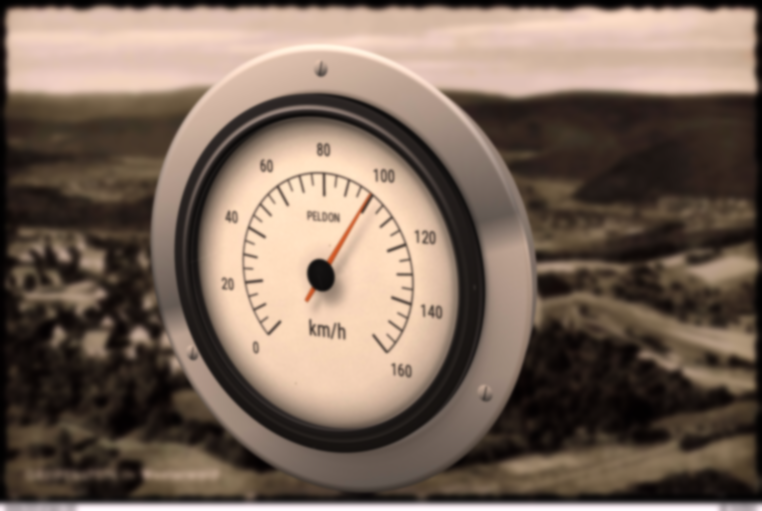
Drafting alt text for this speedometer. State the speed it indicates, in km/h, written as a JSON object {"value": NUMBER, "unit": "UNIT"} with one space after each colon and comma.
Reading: {"value": 100, "unit": "km/h"}
